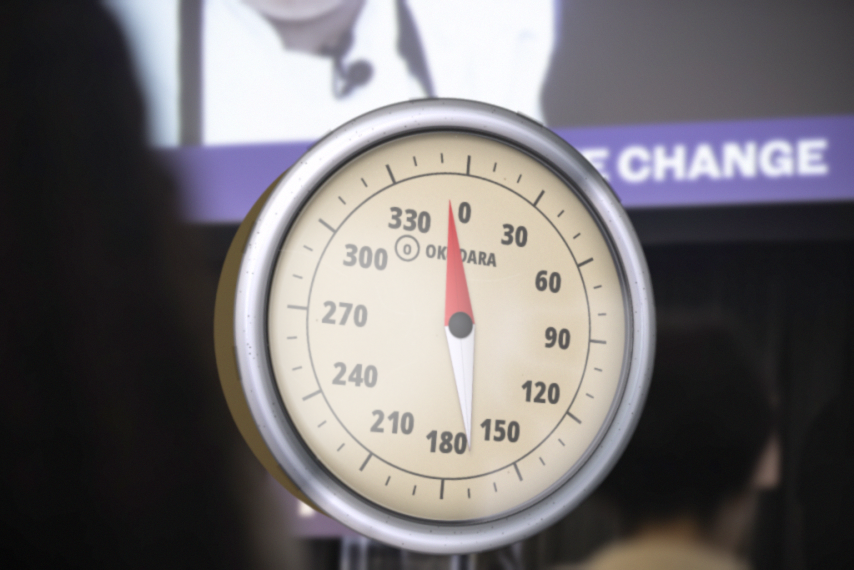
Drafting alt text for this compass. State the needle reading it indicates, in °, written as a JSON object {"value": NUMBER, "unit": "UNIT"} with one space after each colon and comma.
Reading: {"value": 350, "unit": "°"}
